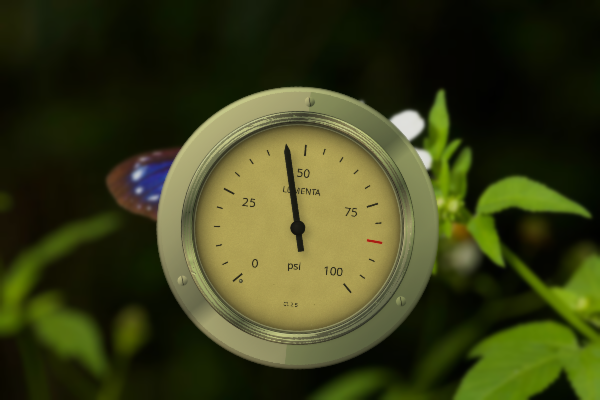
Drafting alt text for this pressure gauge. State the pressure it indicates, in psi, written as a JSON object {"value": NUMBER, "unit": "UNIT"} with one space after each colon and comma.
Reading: {"value": 45, "unit": "psi"}
